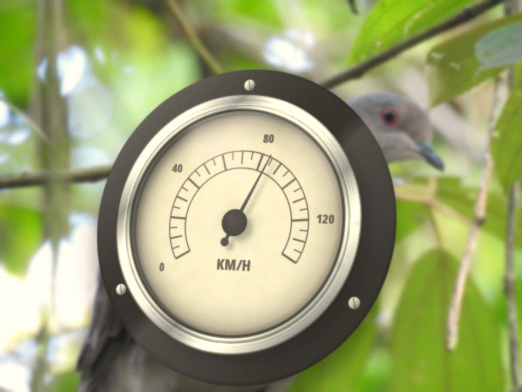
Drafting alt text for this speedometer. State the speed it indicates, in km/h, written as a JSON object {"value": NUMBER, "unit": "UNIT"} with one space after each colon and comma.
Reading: {"value": 85, "unit": "km/h"}
